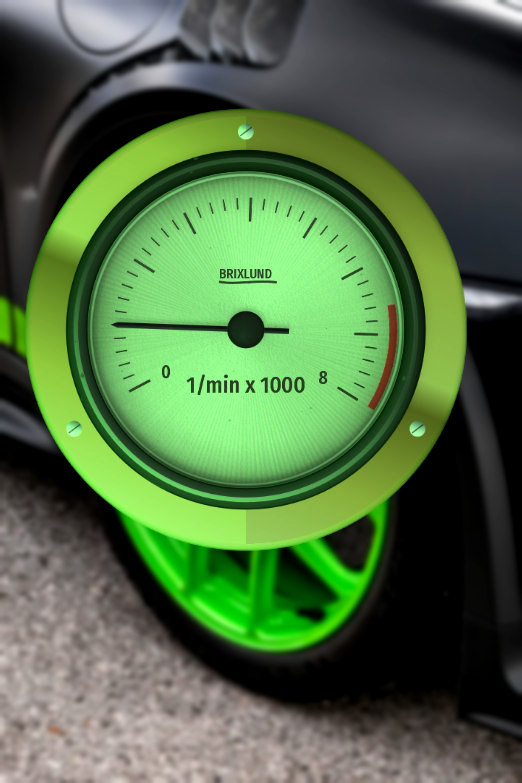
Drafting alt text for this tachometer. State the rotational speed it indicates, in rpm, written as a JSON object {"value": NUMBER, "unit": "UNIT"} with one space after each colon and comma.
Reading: {"value": 1000, "unit": "rpm"}
